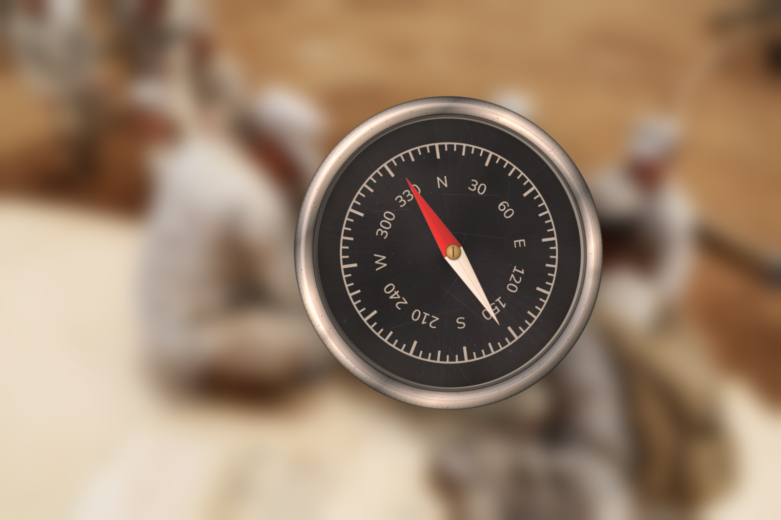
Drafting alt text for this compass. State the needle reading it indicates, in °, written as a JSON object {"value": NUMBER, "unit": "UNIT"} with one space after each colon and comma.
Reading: {"value": 335, "unit": "°"}
